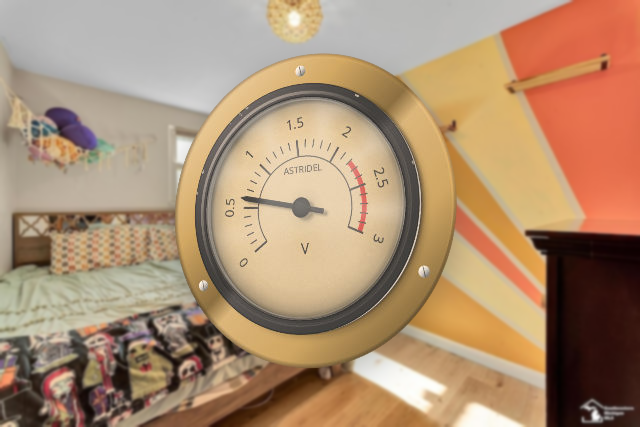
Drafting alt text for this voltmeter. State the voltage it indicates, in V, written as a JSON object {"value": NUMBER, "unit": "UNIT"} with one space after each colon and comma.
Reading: {"value": 0.6, "unit": "V"}
